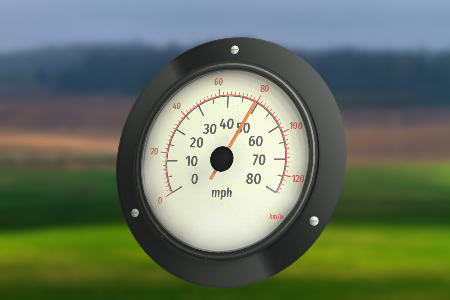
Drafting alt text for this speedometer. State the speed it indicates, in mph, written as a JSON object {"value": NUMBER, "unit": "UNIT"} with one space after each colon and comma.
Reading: {"value": 50, "unit": "mph"}
